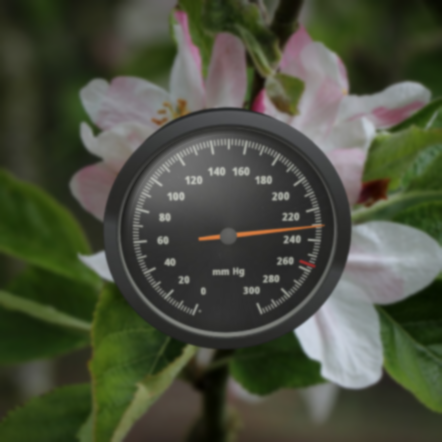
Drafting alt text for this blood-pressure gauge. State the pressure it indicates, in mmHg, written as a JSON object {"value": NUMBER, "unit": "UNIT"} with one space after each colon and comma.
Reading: {"value": 230, "unit": "mmHg"}
